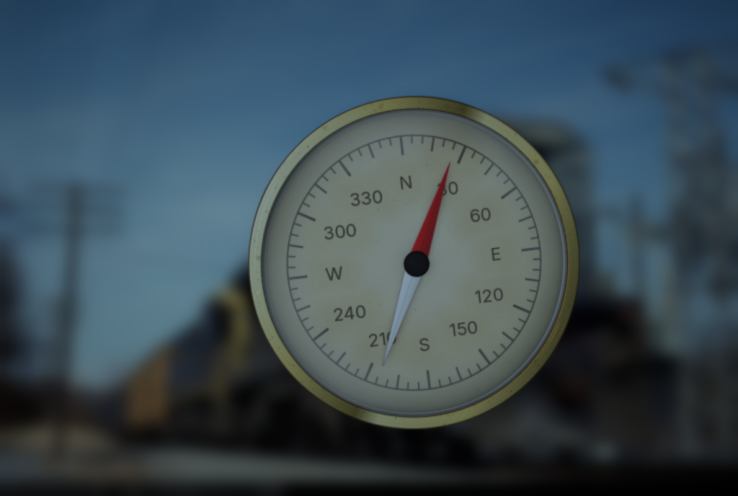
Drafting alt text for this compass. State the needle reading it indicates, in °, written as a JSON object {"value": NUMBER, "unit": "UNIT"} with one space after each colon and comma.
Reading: {"value": 25, "unit": "°"}
